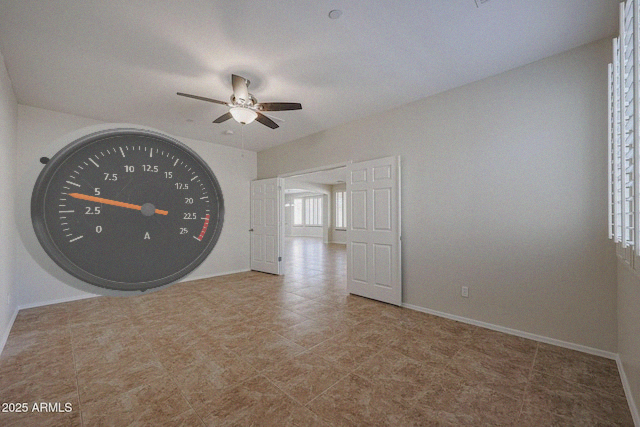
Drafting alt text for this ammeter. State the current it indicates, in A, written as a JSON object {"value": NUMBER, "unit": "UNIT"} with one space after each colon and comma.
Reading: {"value": 4, "unit": "A"}
